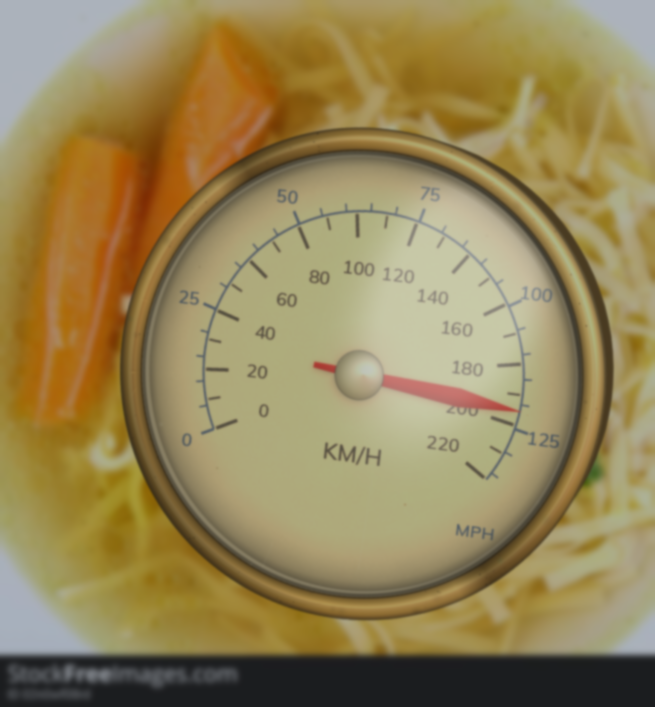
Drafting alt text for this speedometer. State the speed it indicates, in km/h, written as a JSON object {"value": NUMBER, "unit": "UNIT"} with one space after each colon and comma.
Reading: {"value": 195, "unit": "km/h"}
